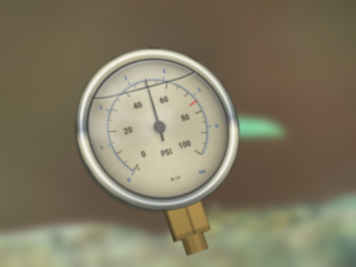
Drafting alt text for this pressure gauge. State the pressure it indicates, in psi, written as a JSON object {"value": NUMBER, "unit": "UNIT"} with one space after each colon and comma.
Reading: {"value": 50, "unit": "psi"}
